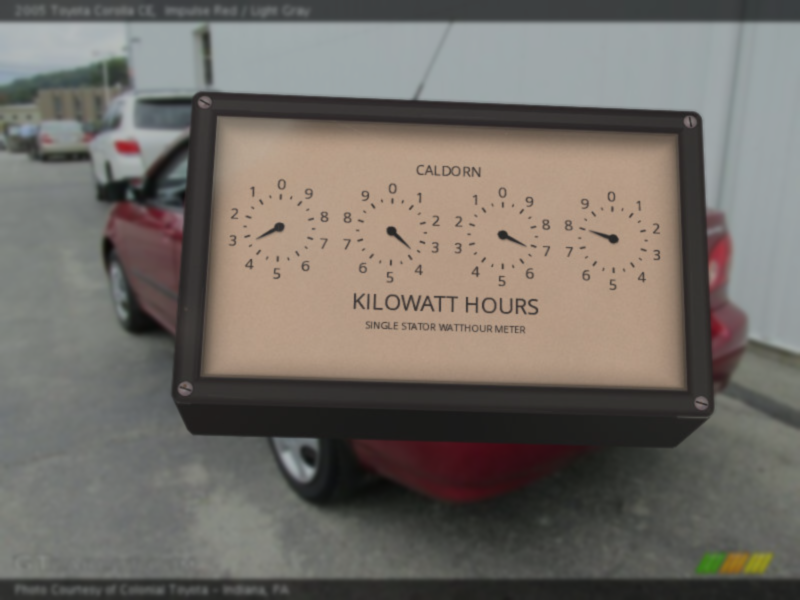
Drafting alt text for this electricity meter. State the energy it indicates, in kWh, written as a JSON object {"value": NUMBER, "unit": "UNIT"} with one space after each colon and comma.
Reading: {"value": 3368, "unit": "kWh"}
